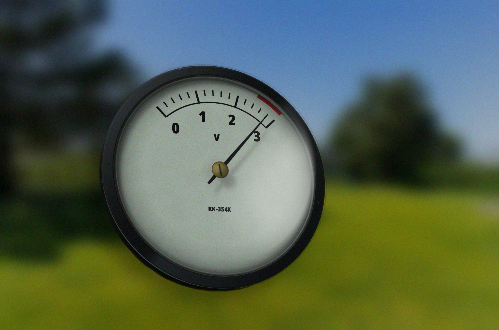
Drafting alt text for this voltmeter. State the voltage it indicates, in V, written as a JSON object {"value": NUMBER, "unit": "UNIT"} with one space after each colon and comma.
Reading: {"value": 2.8, "unit": "V"}
